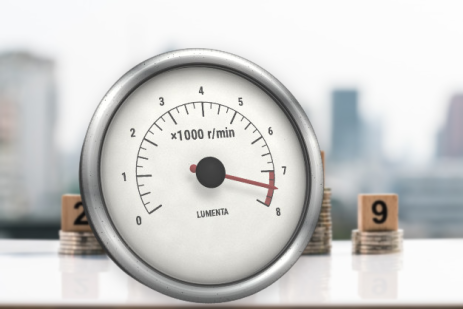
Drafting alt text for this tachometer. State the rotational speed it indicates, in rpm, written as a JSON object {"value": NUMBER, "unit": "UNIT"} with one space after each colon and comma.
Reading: {"value": 7500, "unit": "rpm"}
